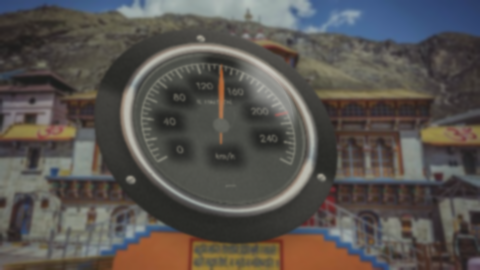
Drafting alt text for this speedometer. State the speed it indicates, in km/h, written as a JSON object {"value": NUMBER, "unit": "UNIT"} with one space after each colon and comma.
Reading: {"value": 140, "unit": "km/h"}
